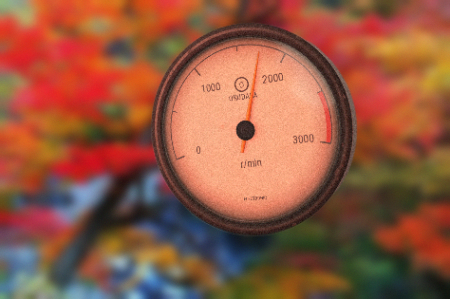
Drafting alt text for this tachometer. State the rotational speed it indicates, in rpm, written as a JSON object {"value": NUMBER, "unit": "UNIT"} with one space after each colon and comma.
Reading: {"value": 1750, "unit": "rpm"}
